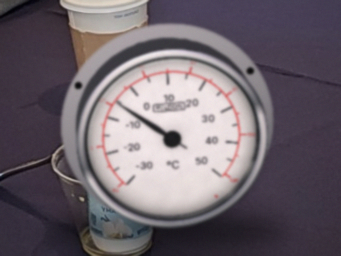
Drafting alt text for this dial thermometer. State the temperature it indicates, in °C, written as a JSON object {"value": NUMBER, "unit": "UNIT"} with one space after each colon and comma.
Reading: {"value": -5, "unit": "°C"}
